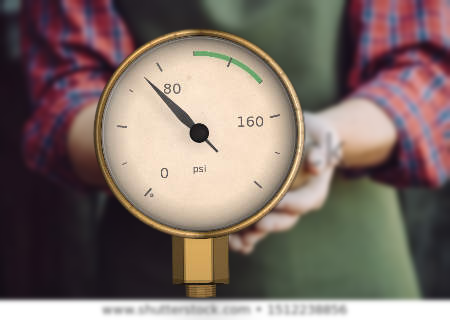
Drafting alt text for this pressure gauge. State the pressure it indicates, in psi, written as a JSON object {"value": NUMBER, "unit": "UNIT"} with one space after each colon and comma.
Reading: {"value": 70, "unit": "psi"}
